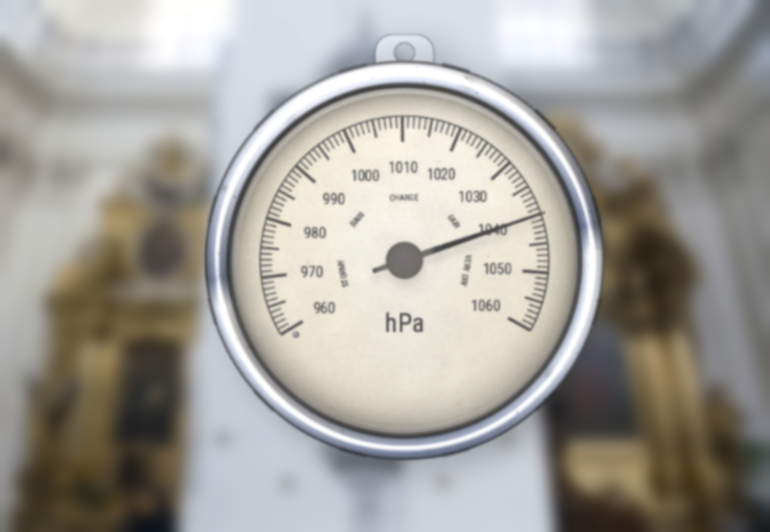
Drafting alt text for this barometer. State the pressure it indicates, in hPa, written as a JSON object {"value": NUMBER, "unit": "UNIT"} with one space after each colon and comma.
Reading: {"value": 1040, "unit": "hPa"}
